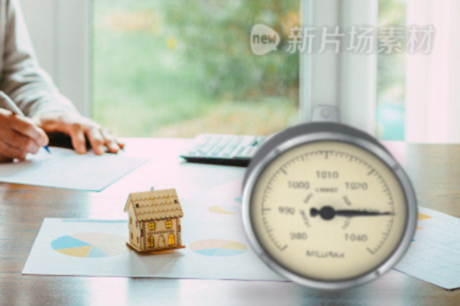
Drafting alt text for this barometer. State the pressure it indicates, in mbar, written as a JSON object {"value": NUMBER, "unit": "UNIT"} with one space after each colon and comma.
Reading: {"value": 1030, "unit": "mbar"}
